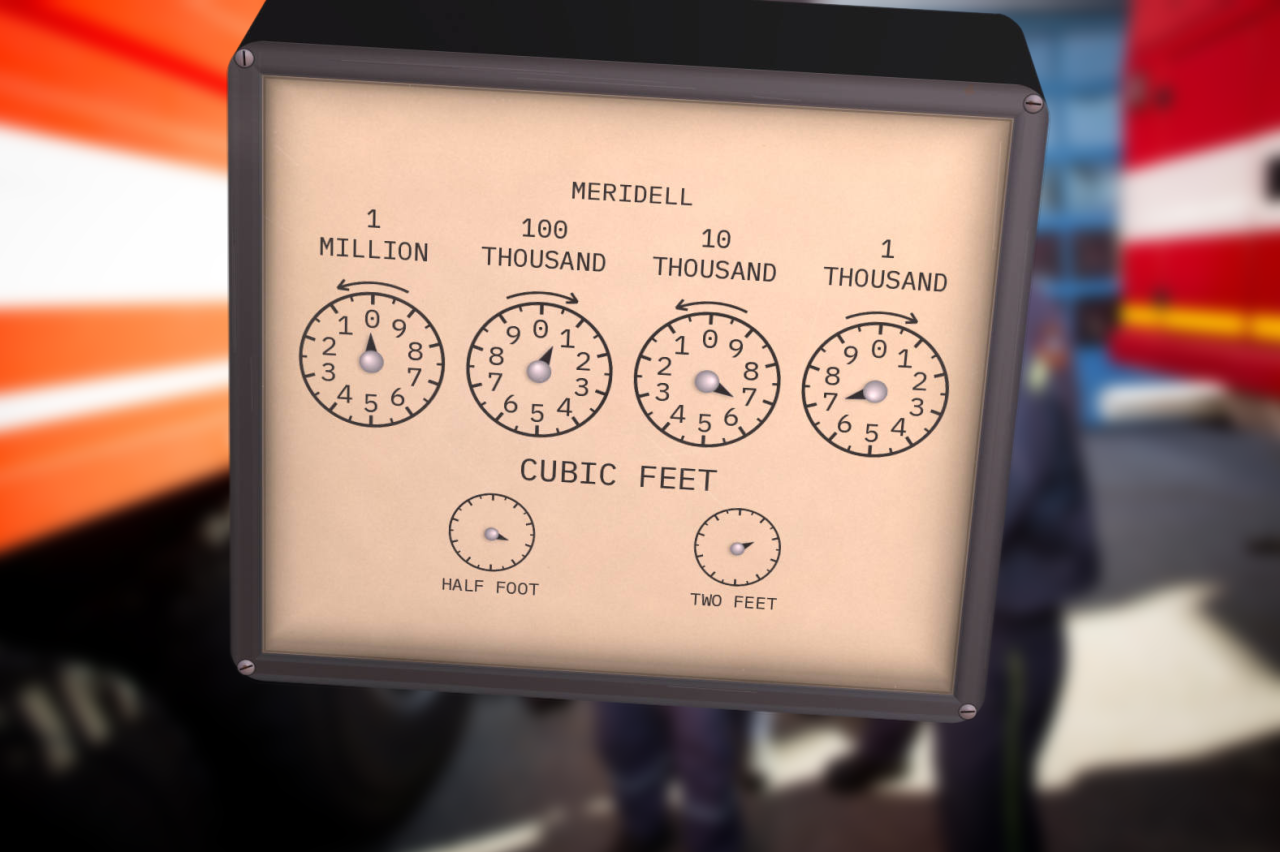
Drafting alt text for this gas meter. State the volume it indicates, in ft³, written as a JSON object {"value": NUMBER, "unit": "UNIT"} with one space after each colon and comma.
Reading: {"value": 6700, "unit": "ft³"}
